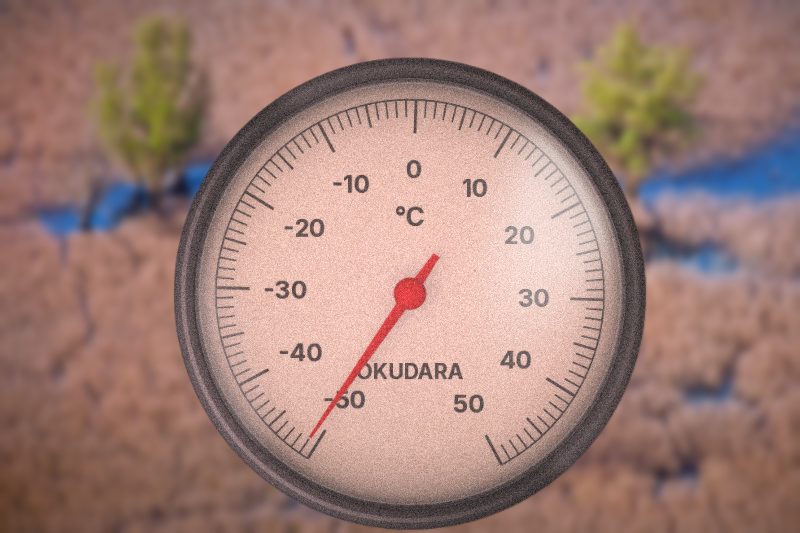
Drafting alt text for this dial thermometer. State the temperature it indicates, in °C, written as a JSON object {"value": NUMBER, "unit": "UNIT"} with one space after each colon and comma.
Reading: {"value": -49, "unit": "°C"}
